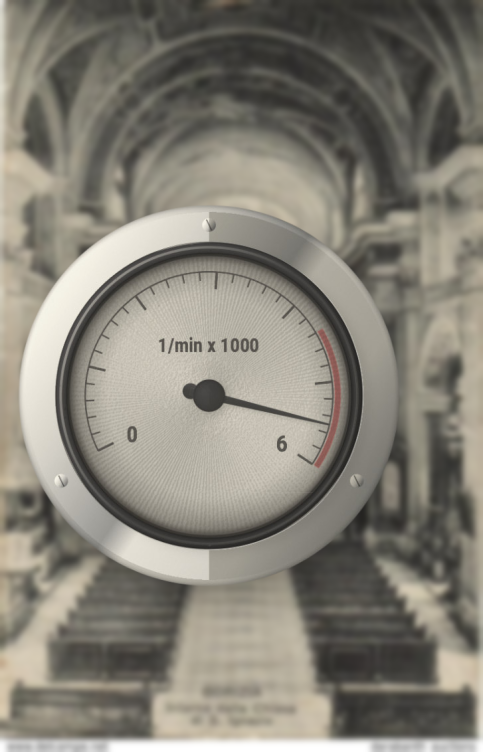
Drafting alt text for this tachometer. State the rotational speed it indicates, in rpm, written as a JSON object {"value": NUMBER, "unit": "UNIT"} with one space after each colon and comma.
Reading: {"value": 5500, "unit": "rpm"}
